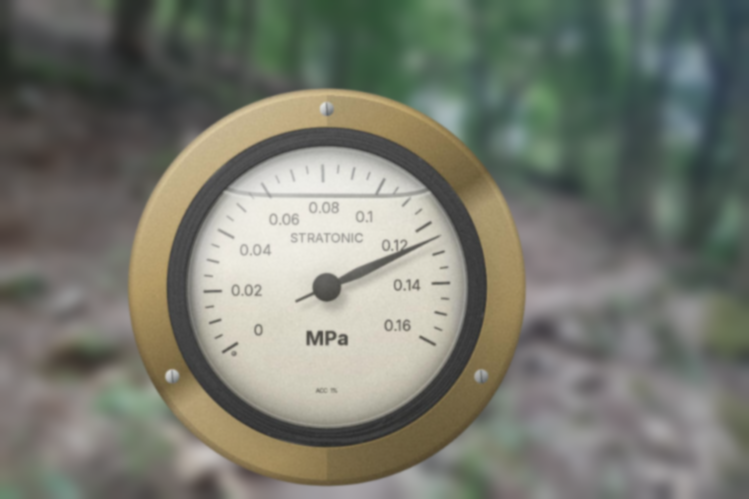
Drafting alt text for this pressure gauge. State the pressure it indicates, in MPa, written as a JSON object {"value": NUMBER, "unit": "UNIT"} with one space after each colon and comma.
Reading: {"value": 0.125, "unit": "MPa"}
